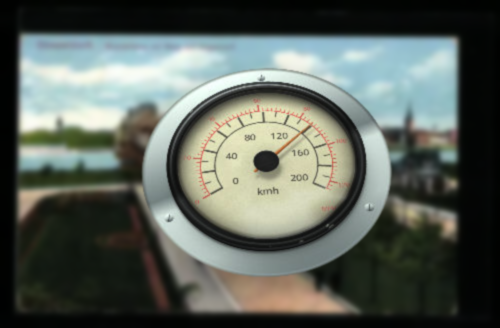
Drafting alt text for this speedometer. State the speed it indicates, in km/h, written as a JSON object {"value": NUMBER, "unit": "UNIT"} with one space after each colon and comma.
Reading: {"value": 140, "unit": "km/h"}
